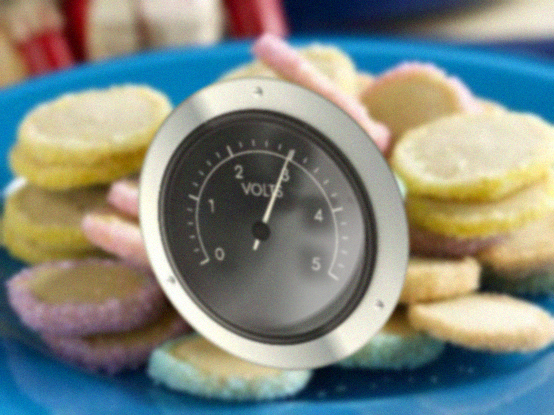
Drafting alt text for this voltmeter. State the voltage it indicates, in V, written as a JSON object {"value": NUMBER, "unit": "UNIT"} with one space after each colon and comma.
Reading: {"value": 3, "unit": "V"}
